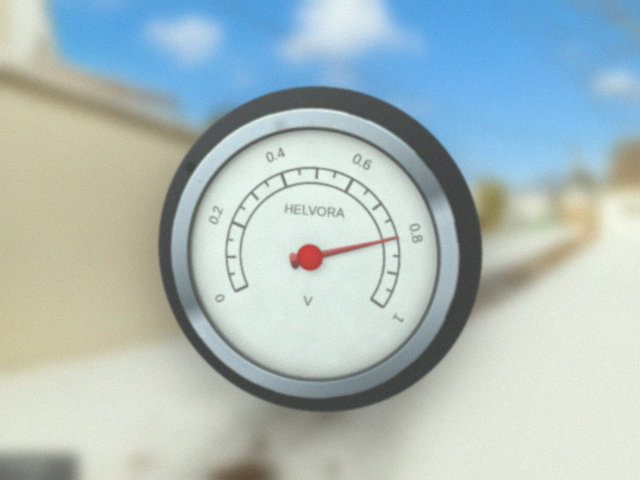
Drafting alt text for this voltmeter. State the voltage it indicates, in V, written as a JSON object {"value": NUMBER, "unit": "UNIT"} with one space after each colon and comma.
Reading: {"value": 0.8, "unit": "V"}
